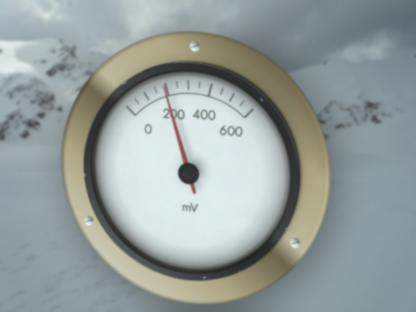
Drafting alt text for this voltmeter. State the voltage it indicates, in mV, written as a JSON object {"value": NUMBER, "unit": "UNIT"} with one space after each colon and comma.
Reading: {"value": 200, "unit": "mV"}
